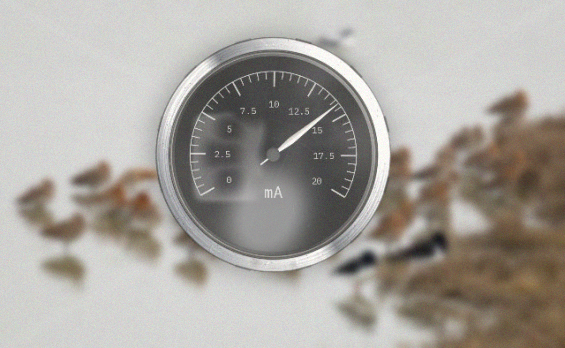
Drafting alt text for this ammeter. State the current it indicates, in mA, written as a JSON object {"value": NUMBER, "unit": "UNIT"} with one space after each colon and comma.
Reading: {"value": 14.25, "unit": "mA"}
